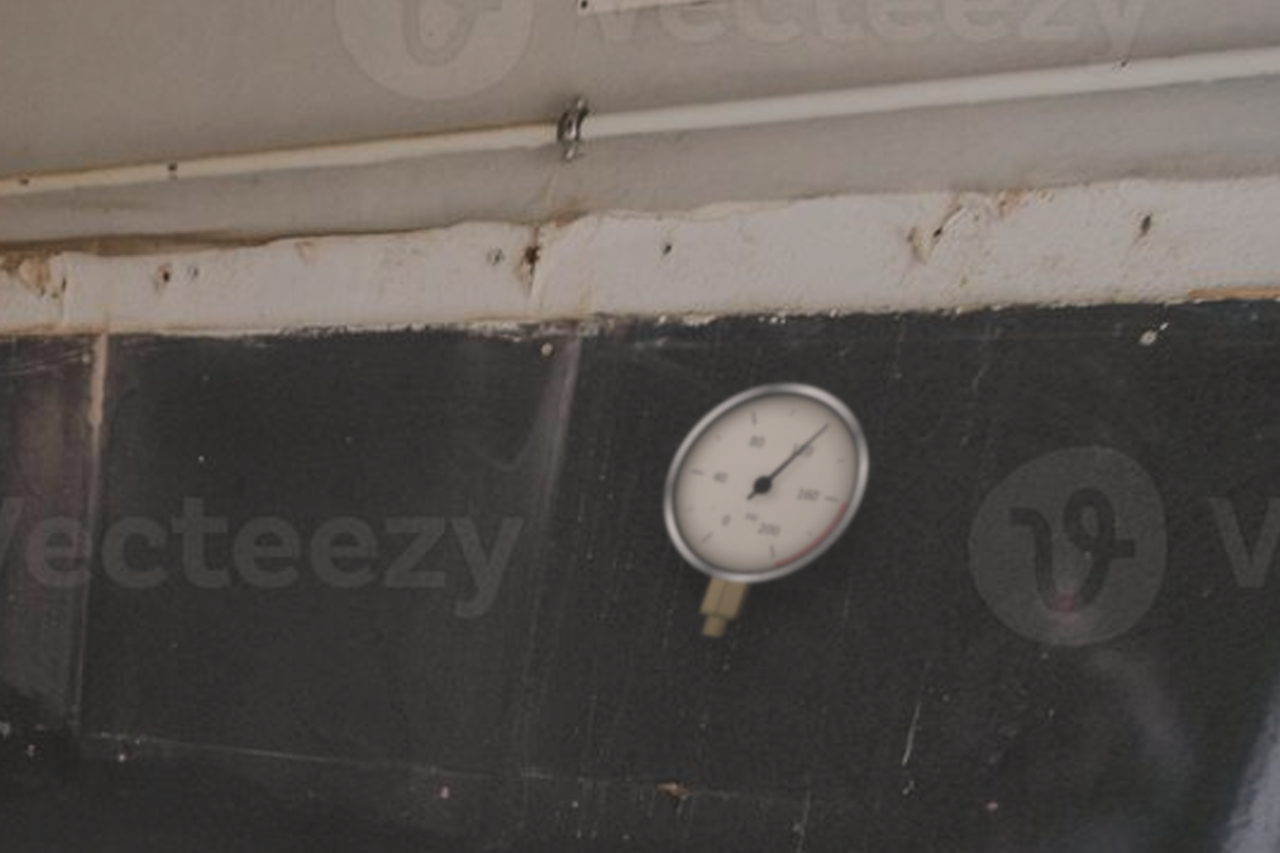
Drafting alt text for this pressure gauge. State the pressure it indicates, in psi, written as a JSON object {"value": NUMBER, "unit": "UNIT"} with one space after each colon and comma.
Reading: {"value": 120, "unit": "psi"}
